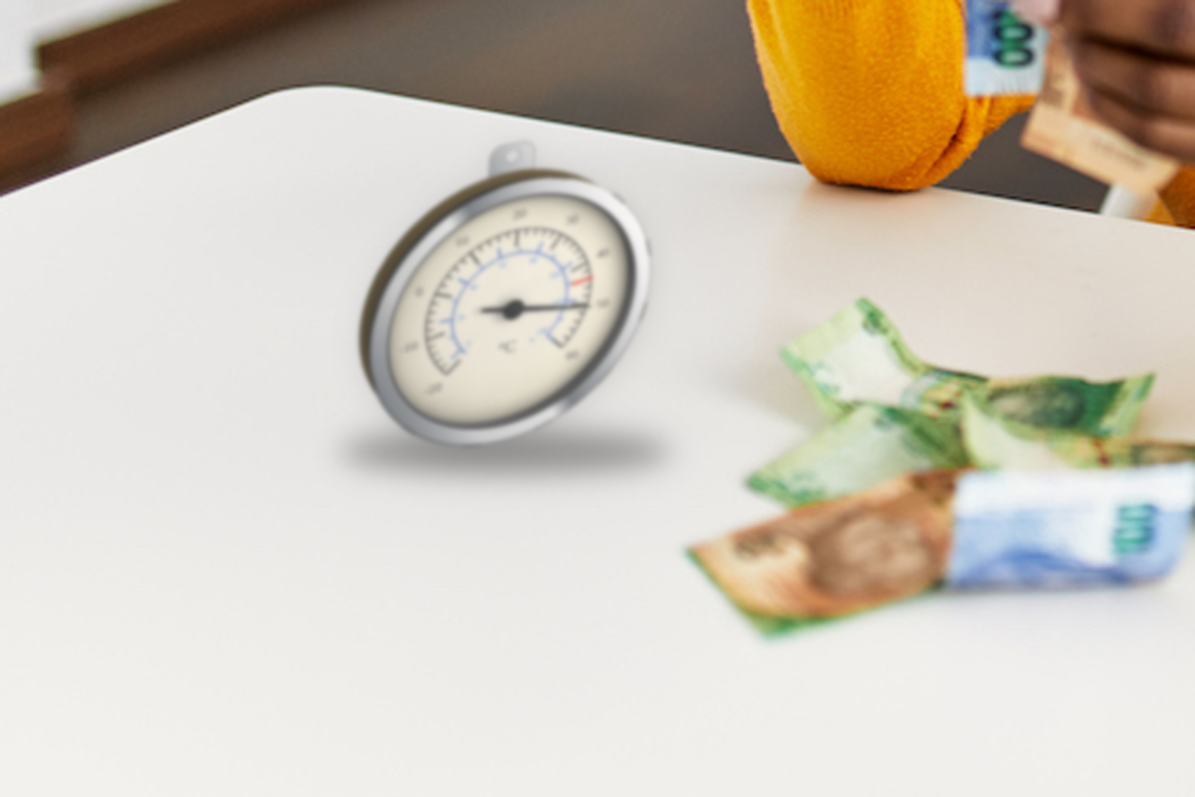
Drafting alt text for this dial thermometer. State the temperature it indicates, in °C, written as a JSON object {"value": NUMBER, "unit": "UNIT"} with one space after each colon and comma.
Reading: {"value": 50, "unit": "°C"}
